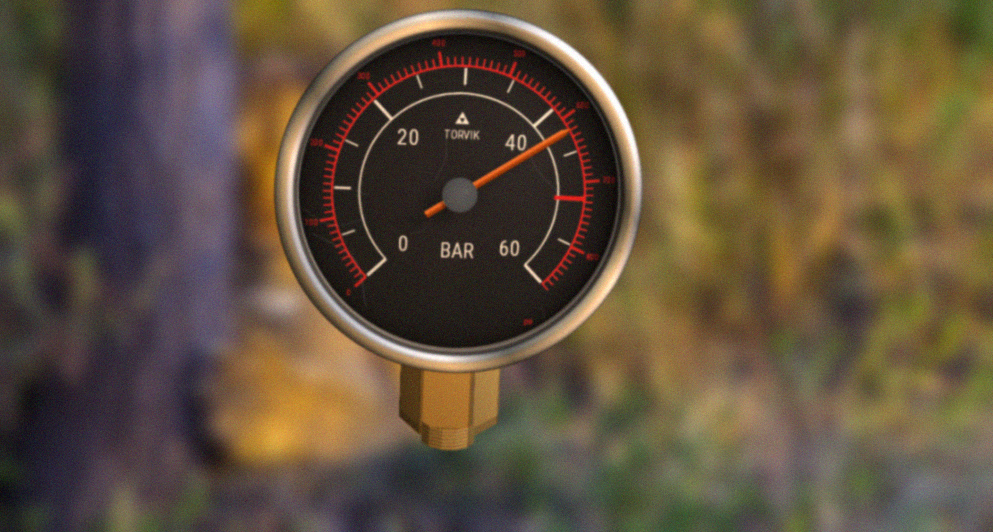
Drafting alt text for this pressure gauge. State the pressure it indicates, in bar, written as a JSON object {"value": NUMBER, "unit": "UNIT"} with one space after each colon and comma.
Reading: {"value": 42.5, "unit": "bar"}
